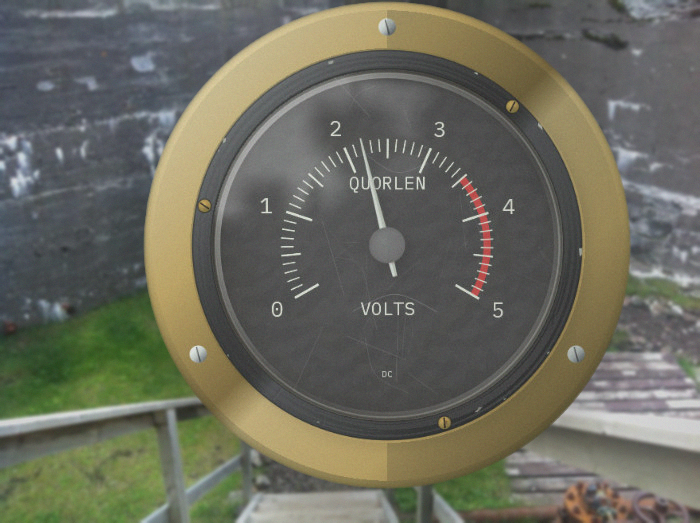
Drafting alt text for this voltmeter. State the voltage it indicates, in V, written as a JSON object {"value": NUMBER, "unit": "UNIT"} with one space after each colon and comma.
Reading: {"value": 2.2, "unit": "V"}
